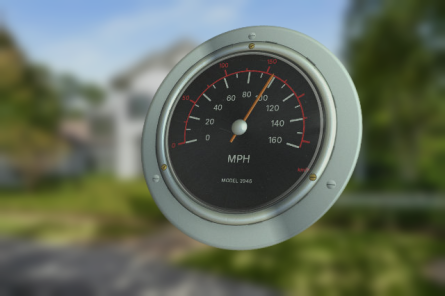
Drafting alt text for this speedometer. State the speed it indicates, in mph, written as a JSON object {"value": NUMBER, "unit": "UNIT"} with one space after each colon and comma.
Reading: {"value": 100, "unit": "mph"}
